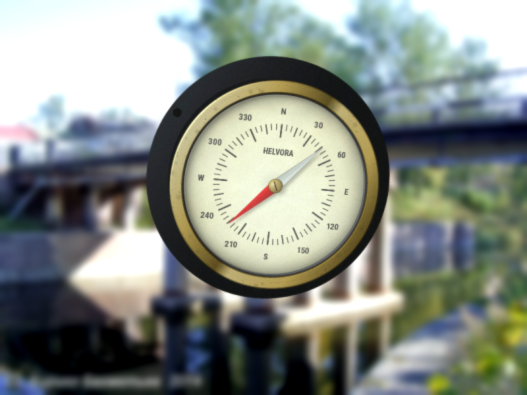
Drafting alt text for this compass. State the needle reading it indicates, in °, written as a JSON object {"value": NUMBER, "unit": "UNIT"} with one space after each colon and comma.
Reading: {"value": 225, "unit": "°"}
